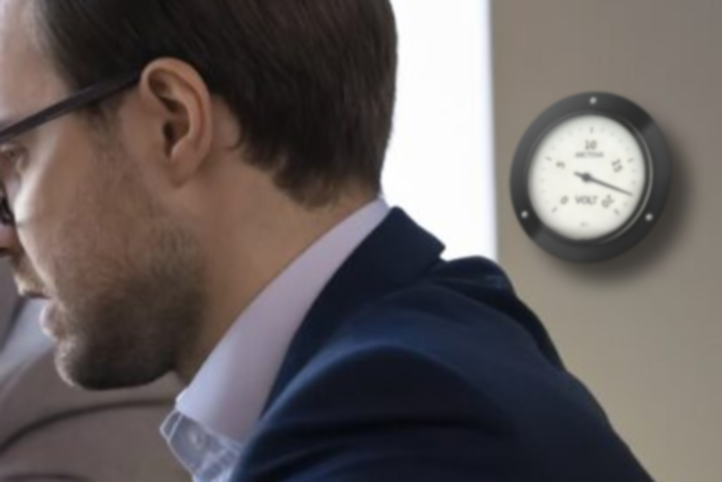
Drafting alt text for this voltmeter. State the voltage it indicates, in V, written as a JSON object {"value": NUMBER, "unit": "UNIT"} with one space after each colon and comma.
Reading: {"value": 18, "unit": "V"}
